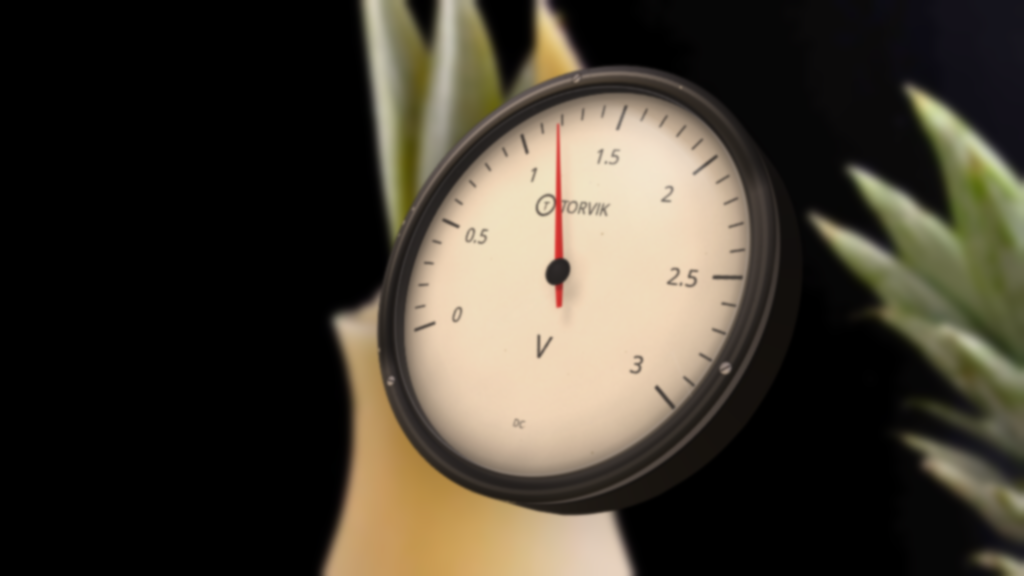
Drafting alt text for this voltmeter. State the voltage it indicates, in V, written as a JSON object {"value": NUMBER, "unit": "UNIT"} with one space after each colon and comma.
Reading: {"value": 1.2, "unit": "V"}
